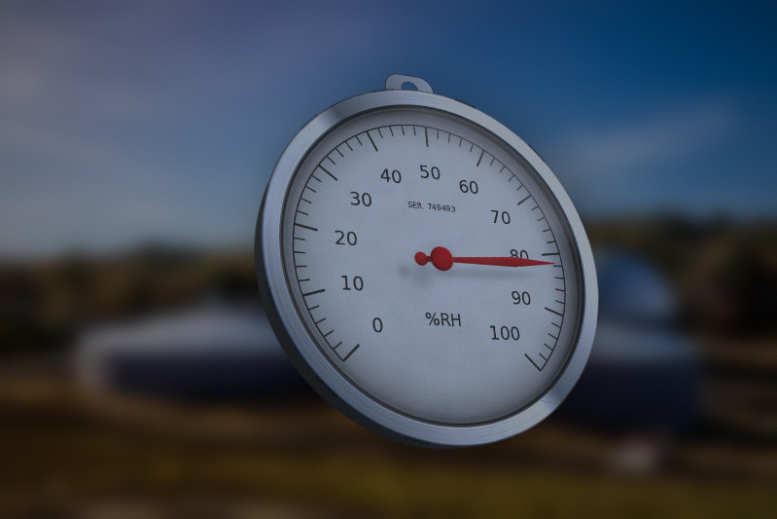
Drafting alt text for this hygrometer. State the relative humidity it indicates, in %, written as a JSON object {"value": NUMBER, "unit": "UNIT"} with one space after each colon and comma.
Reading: {"value": 82, "unit": "%"}
